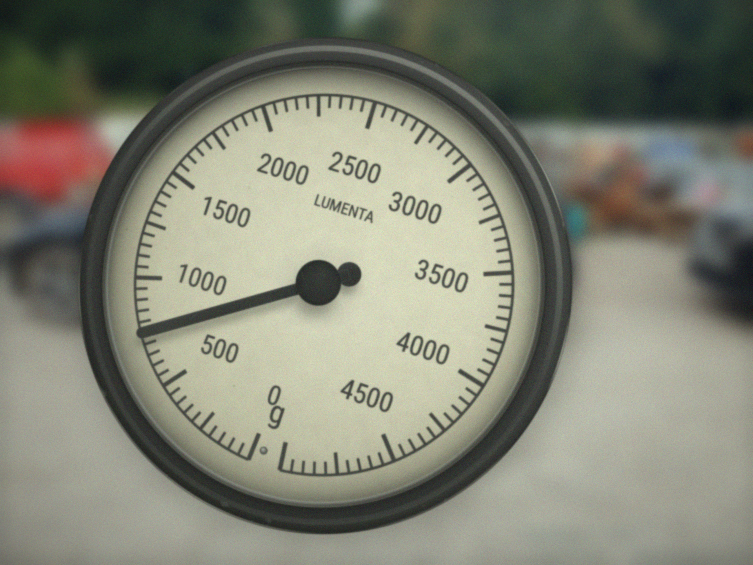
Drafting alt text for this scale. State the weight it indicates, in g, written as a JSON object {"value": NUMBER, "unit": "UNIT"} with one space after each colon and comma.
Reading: {"value": 750, "unit": "g"}
